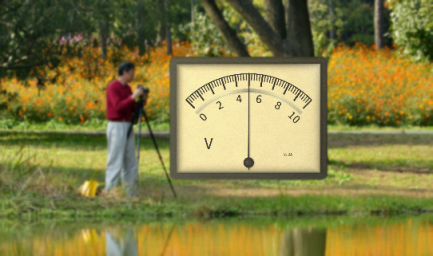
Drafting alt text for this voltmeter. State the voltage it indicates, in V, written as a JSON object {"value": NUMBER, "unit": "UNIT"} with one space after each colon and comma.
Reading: {"value": 5, "unit": "V"}
